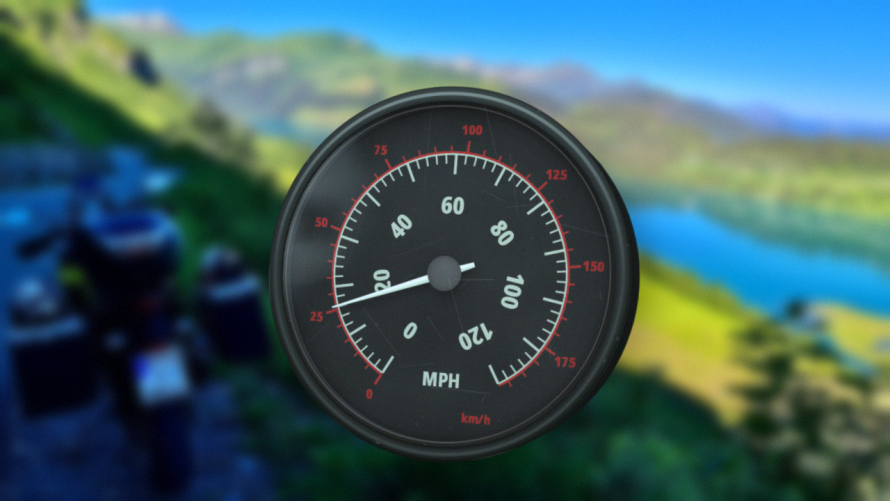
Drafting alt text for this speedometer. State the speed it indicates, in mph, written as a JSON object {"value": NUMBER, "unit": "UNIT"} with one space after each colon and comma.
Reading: {"value": 16, "unit": "mph"}
